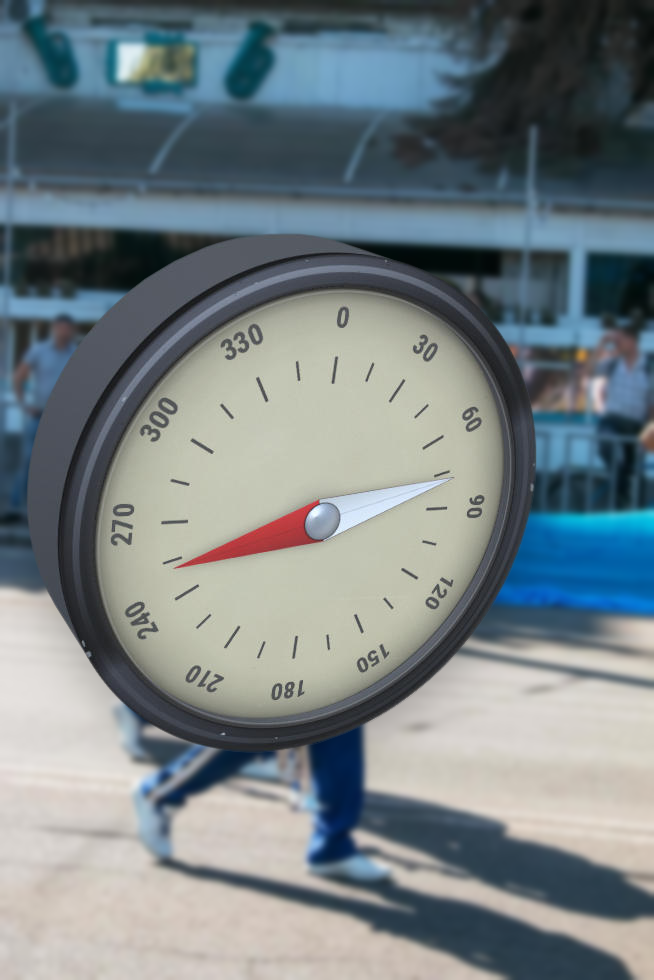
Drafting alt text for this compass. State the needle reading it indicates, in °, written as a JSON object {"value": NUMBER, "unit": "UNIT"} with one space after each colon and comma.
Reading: {"value": 255, "unit": "°"}
